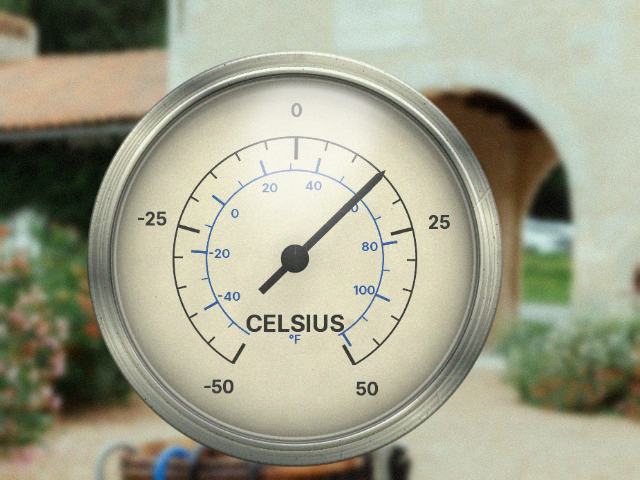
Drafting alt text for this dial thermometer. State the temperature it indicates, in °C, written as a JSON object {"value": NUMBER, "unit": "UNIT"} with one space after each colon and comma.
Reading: {"value": 15, "unit": "°C"}
